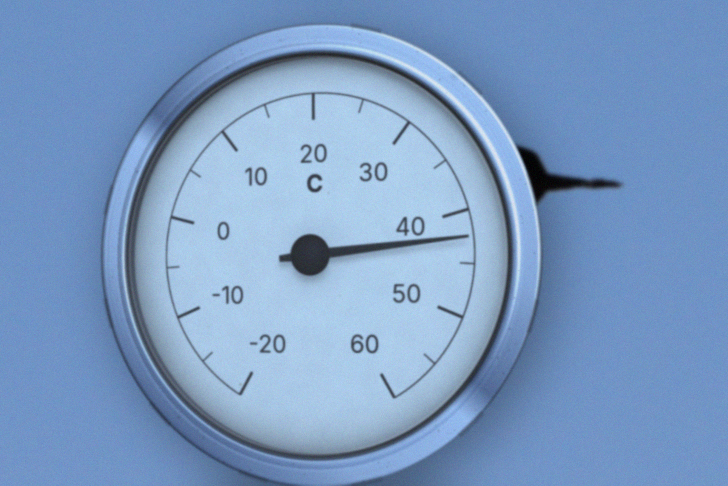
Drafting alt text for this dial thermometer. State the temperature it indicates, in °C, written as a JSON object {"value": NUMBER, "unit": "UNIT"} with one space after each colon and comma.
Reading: {"value": 42.5, "unit": "°C"}
